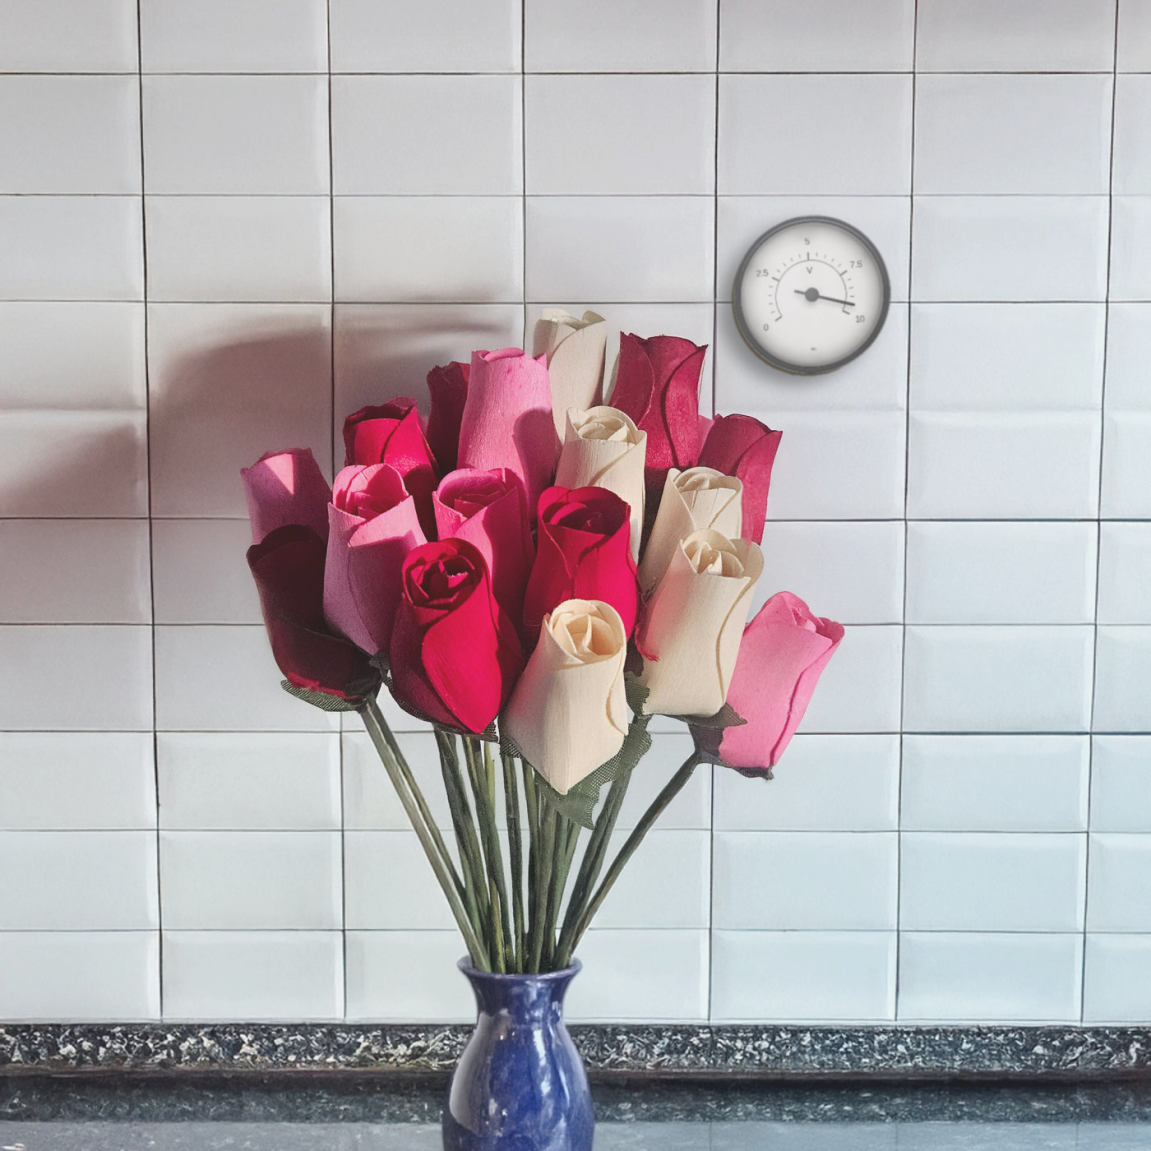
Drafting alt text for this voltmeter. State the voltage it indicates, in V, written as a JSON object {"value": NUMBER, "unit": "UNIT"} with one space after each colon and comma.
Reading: {"value": 9.5, "unit": "V"}
